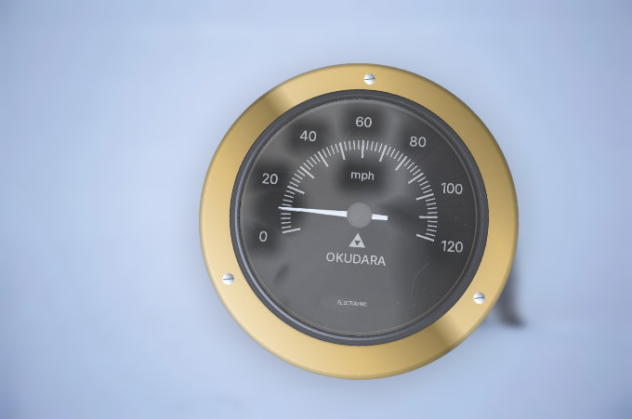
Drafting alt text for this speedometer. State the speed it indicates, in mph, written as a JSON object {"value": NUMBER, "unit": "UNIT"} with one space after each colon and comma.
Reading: {"value": 10, "unit": "mph"}
